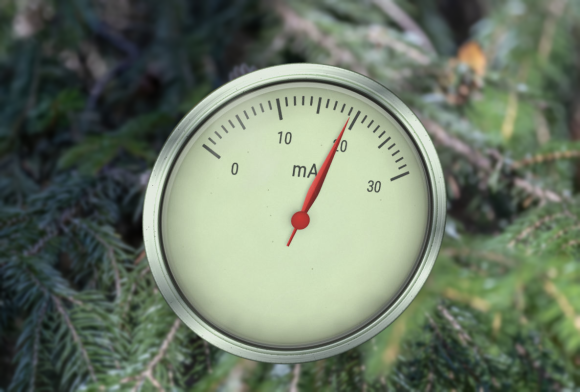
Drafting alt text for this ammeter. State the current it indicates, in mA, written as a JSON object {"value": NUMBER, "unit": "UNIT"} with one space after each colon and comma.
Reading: {"value": 19, "unit": "mA"}
